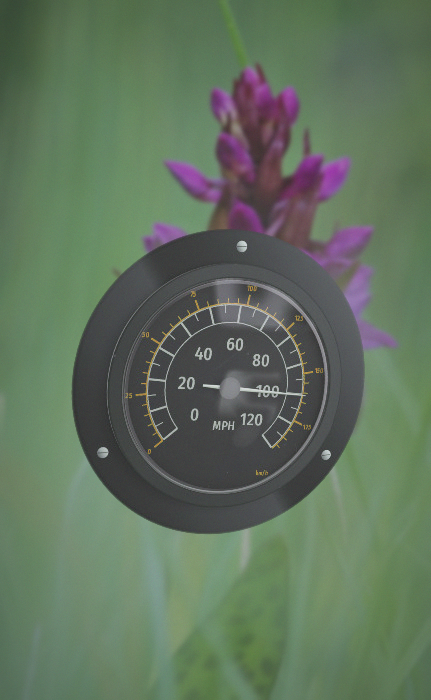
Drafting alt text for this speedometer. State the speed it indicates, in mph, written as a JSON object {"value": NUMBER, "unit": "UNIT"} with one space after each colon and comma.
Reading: {"value": 100, "unit": "mph"}
